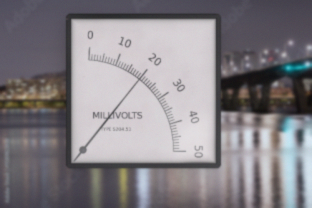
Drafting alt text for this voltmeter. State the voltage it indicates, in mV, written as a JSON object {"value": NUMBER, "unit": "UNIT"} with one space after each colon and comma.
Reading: {"value": 20, "unit": "mV"}
